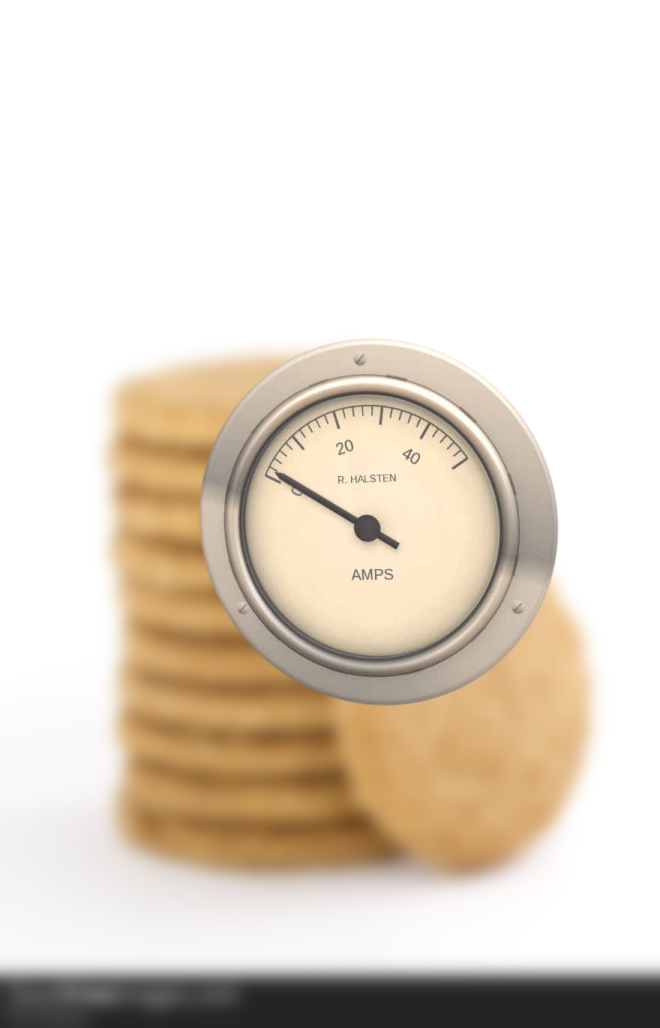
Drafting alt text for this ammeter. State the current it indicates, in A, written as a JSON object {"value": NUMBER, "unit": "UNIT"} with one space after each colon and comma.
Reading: {"value": 2, "unit": "A"}
